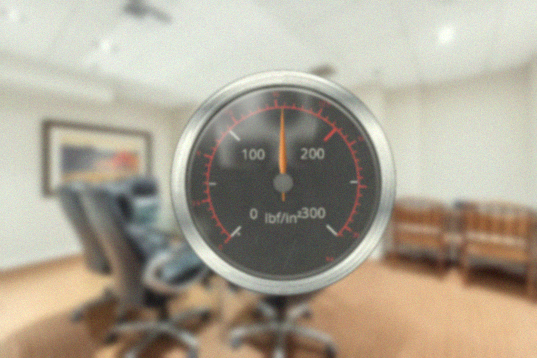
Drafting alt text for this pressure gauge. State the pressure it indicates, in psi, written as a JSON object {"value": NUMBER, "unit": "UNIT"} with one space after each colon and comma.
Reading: {"value": 150, "unit": "psi"}
